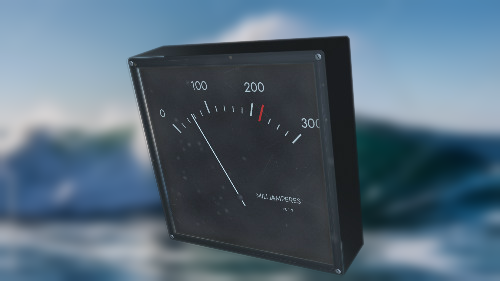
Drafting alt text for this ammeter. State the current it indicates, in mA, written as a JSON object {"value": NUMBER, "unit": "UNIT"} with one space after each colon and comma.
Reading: {"value": 60, "unit": "mA"}
